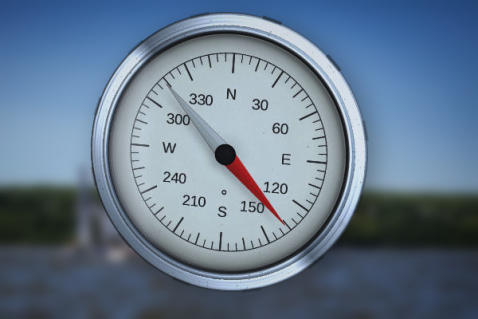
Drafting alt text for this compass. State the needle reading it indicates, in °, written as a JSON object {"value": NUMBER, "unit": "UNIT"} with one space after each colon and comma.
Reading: {"value": 135, "unit": "°"}
